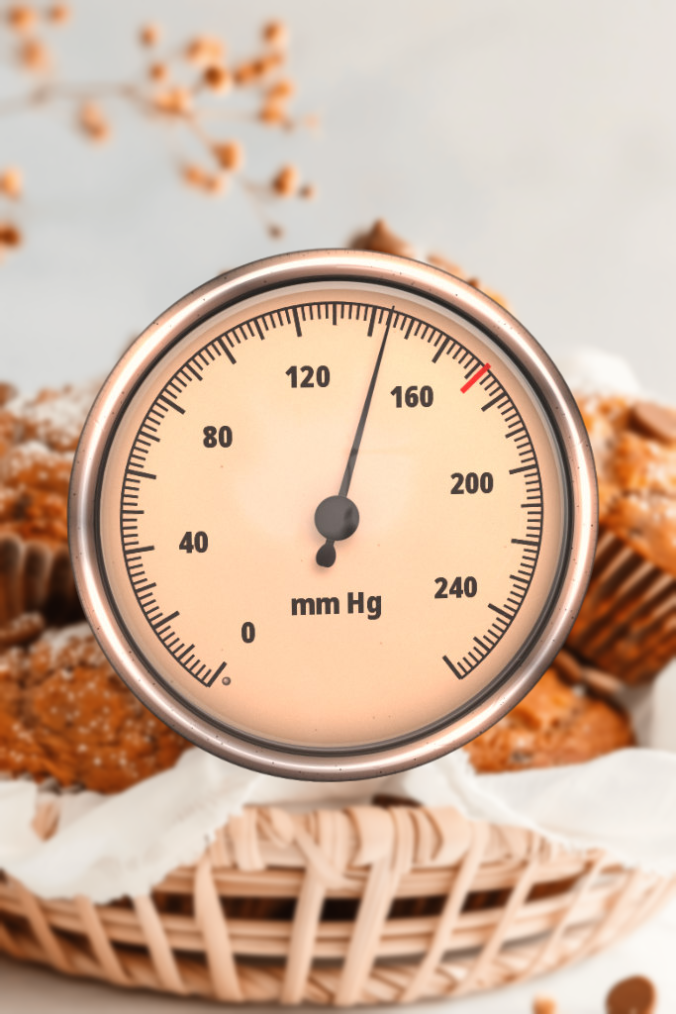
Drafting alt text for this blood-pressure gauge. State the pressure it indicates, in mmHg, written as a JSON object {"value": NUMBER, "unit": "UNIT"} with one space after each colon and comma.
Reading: {"value": 144, "unit": "mmHg"}
